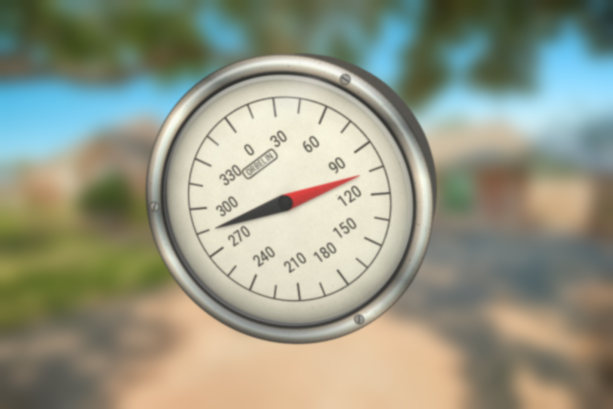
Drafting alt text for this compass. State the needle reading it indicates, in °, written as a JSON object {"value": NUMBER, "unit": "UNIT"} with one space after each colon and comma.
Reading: {"value": 105, "unit": "°"}
